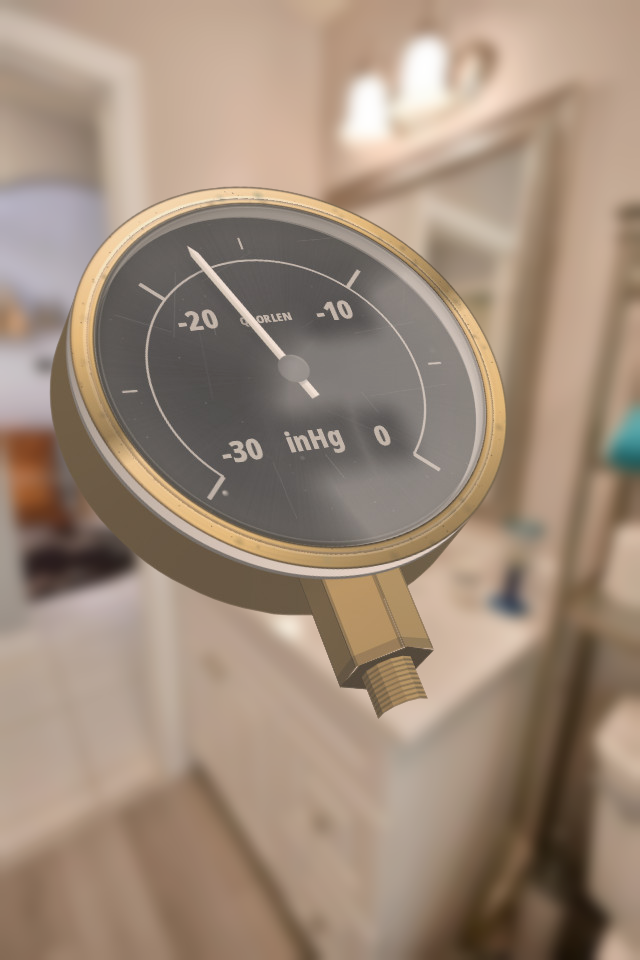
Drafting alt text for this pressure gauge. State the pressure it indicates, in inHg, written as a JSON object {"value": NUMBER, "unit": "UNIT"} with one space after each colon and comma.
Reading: {"value": -17.5, "unit": "inHg"}
